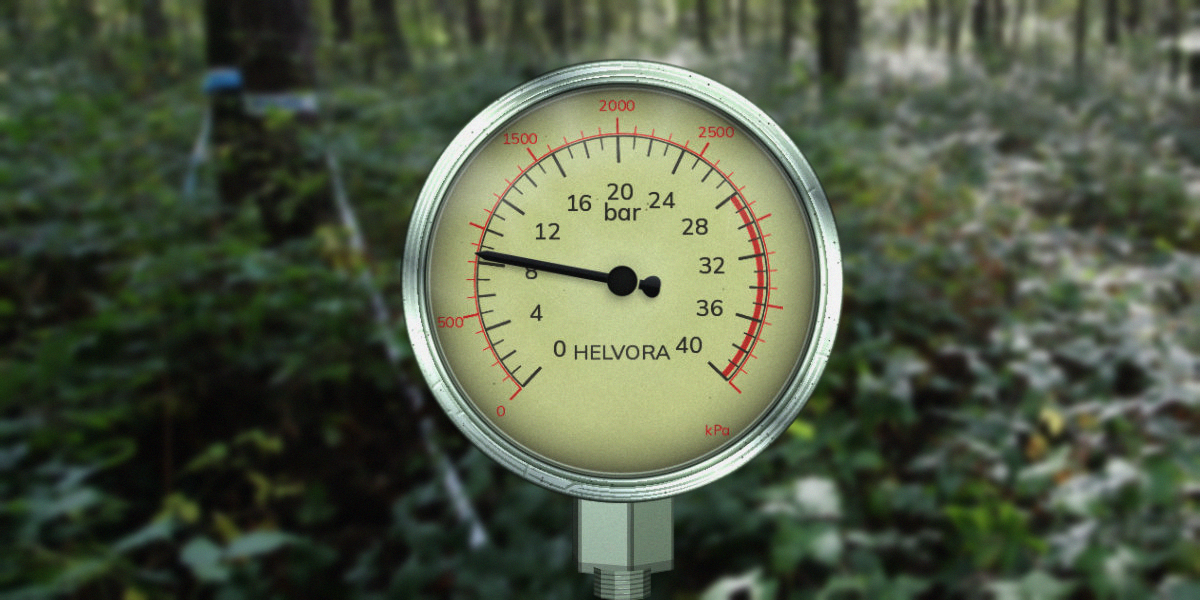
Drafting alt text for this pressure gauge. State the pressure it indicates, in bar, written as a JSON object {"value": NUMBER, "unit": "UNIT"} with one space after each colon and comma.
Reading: {"value": 8.5, "unit": "bar"}
